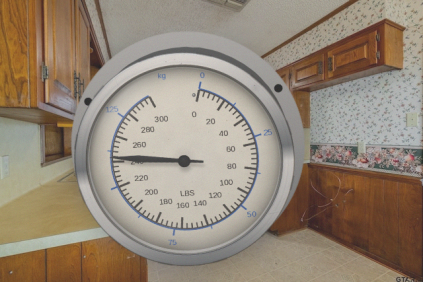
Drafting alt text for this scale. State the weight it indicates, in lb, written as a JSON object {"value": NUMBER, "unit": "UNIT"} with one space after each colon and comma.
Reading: {"value": 244, "unit": "lb"}
